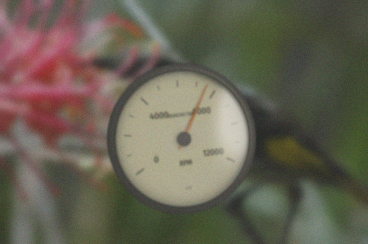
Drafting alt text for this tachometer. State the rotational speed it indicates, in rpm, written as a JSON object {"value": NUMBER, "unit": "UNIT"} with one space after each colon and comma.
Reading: {"value": 7500, "unit": "rpm"}
